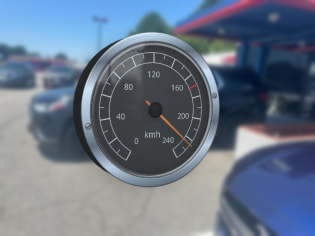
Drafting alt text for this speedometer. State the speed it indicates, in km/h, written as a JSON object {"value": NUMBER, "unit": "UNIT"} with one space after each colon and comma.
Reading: {"value": 225, "unit": "km/h"}
